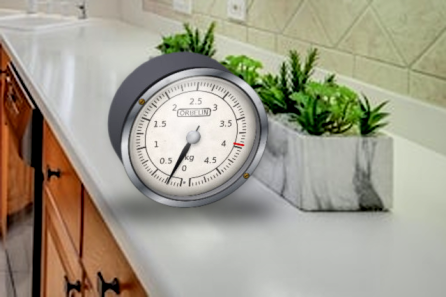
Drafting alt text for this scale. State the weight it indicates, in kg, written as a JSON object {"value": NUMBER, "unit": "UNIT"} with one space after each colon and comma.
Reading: {"value": 0.25, "unit": "kg"}
